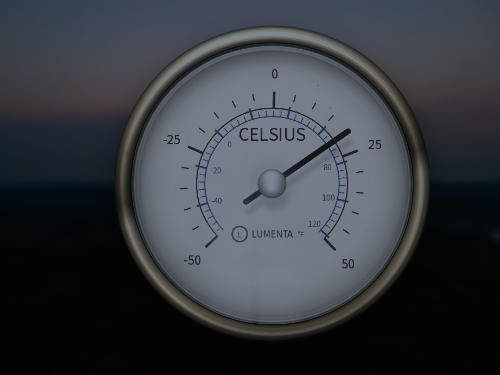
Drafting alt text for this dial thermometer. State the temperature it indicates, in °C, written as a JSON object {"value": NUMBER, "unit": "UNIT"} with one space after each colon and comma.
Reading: {"value": 20, "unit": "°C"}
